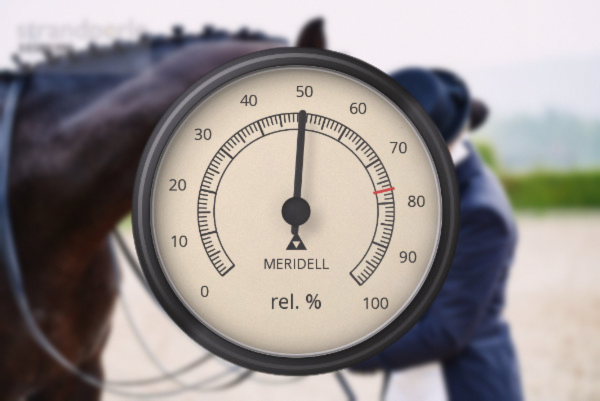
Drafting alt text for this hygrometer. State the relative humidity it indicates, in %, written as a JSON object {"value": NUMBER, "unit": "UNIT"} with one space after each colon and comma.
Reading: {"value": 50, "unit": "%"}
